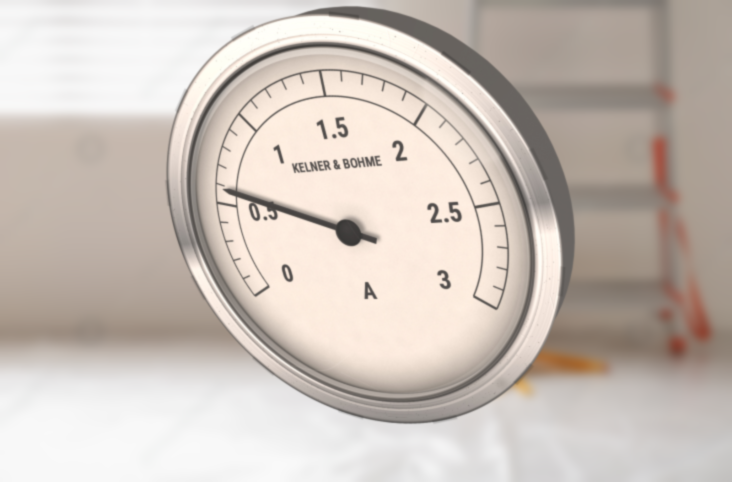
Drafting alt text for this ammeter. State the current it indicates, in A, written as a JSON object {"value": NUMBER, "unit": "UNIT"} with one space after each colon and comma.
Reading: {"value": 0.6, "unit": "A"}
